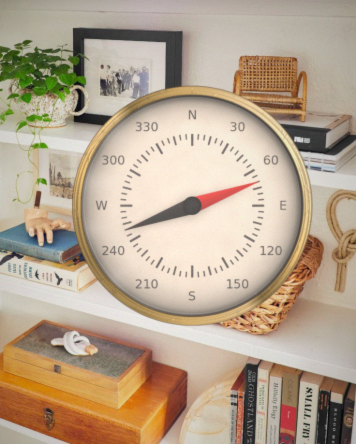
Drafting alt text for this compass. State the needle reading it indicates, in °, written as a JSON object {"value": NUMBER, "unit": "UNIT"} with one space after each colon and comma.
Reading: {"value": 70, "unit": "°"}
